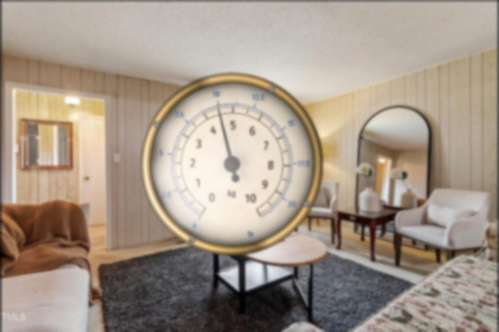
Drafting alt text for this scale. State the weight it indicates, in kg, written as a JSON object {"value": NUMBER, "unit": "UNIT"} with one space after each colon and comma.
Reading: {"value": 4.5, "unit": "kg"}
